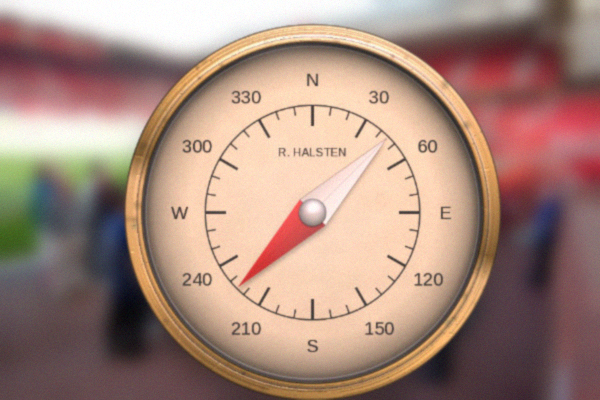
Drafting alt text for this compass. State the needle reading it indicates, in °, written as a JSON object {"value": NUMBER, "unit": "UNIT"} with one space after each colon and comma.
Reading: {"value": 225, "unit": "°"}
